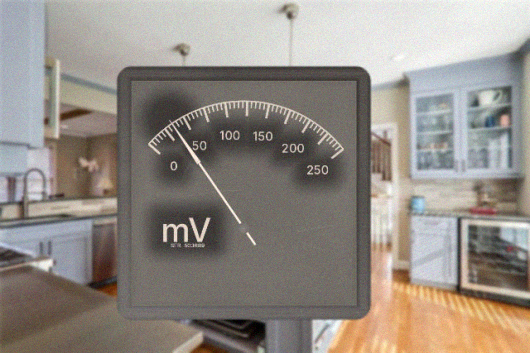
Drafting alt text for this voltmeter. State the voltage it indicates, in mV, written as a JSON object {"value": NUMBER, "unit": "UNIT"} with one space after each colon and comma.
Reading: {"value": 35, "unit": "mV"}
